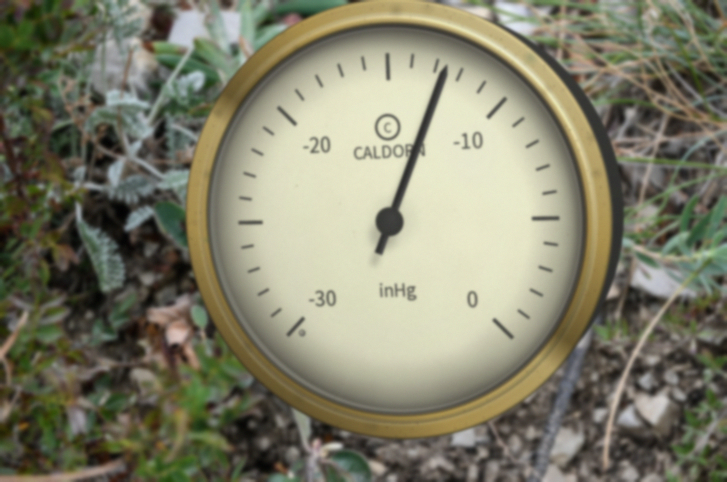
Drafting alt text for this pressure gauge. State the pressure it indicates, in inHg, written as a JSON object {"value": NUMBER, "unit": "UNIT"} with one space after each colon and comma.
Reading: {"value": -12.5, "unit": "inHg"}
